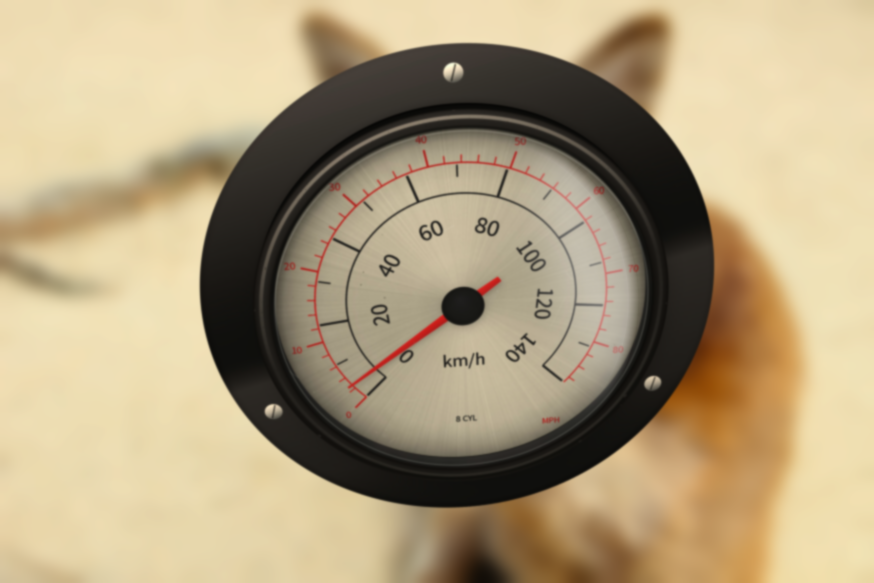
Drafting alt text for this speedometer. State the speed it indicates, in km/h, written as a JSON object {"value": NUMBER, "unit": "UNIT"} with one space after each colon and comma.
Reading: {"value": 5, "unit": "km/h"}
